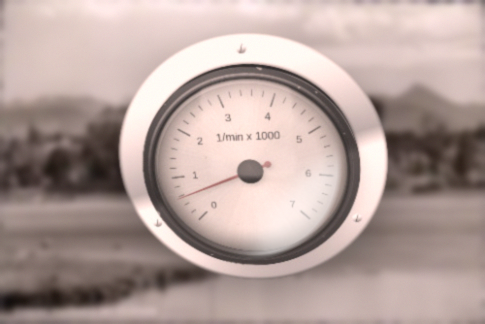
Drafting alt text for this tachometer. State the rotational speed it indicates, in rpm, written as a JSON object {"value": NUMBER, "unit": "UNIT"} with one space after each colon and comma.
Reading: {"value": 600, "unit": "rpm"}
